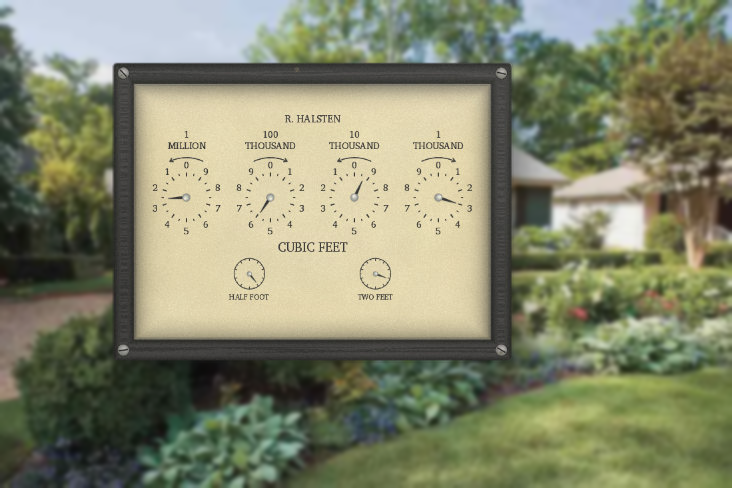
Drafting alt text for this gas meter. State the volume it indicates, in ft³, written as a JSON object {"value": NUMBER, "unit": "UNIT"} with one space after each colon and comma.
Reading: {"value": 259300, "unit": "ft³"}
